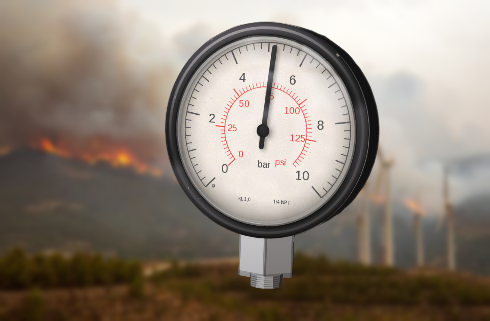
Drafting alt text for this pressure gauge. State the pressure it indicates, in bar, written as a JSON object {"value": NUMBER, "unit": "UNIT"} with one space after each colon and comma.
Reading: {"value": 5.2, "unit": "bar"}
